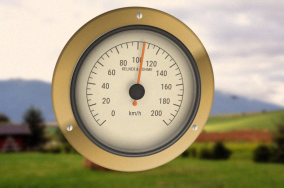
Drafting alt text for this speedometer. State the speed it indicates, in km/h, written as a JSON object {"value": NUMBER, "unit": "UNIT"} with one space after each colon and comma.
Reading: {"value": 105, "unit": "km/h"}
